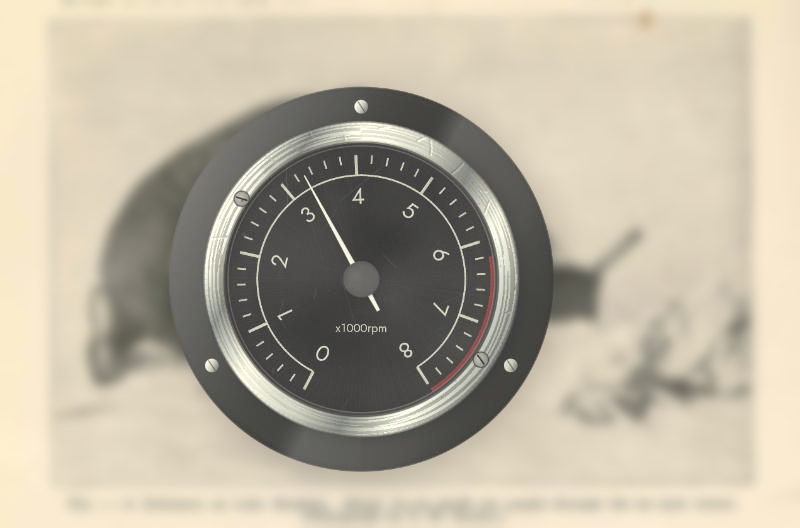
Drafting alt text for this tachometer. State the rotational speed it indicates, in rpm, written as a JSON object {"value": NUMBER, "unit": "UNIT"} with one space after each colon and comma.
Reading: {"value": 3300, "unit": "rpm"}
